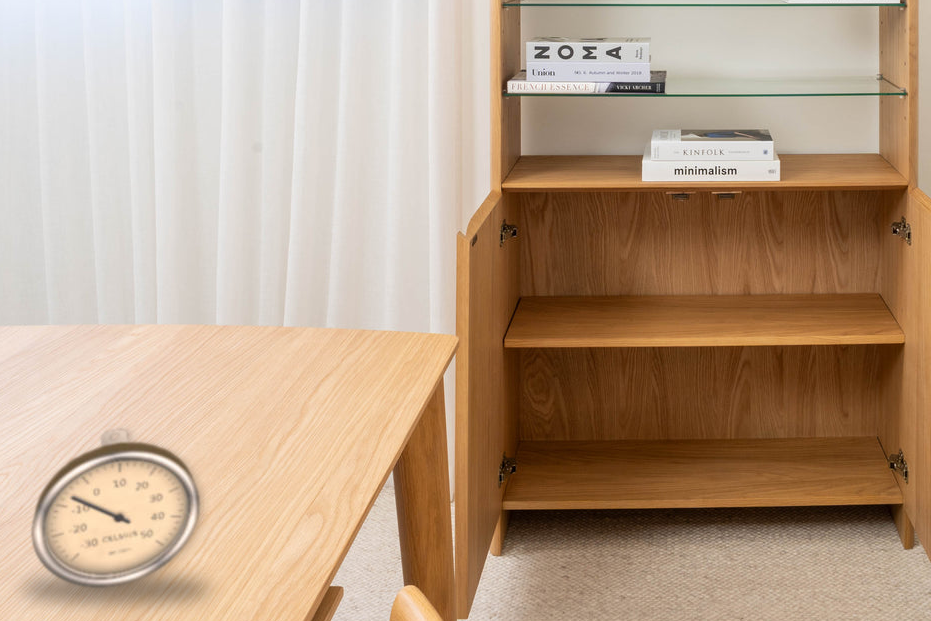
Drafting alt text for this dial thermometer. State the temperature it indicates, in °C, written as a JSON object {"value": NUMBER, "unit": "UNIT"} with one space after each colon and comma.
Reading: {"value": -6, "unit": "°C"}
